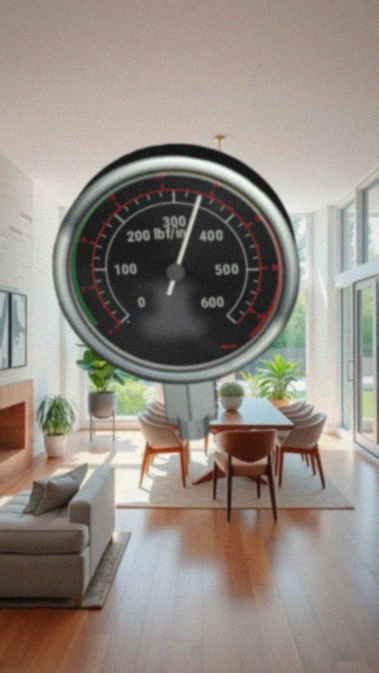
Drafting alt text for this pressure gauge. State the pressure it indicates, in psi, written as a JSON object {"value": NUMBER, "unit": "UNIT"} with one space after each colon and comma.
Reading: {"value": 340, "unit": "psi"}
